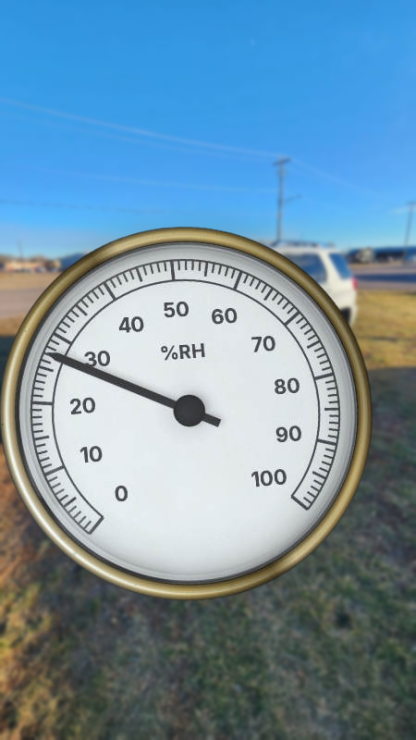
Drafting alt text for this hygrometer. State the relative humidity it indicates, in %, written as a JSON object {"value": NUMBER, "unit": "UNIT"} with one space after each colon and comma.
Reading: {"value": 27, "unit": "%"}
